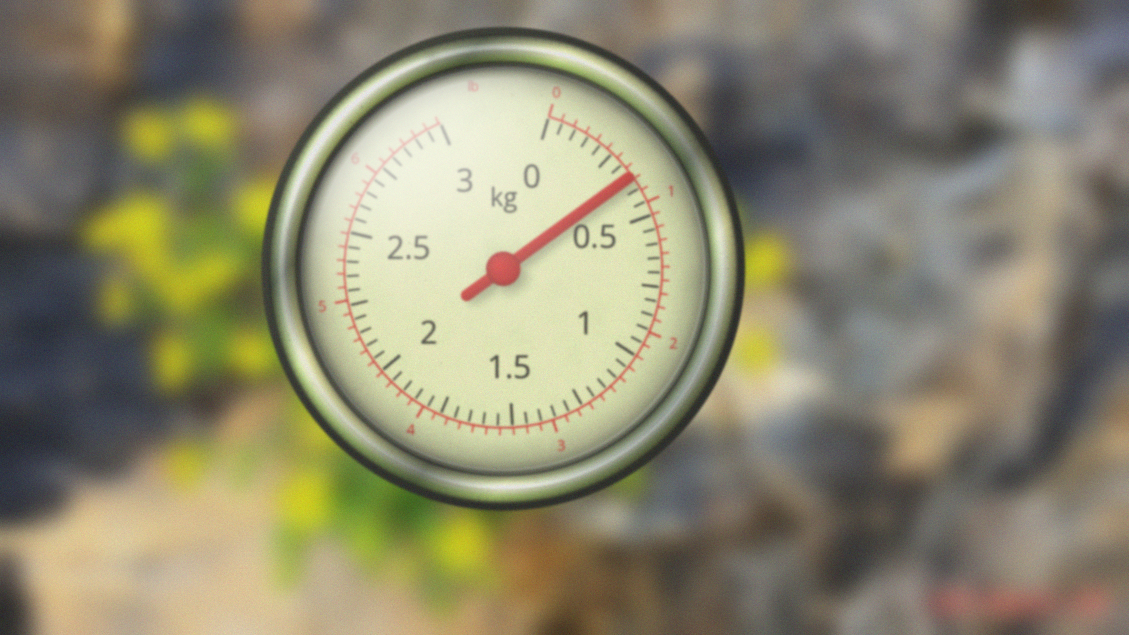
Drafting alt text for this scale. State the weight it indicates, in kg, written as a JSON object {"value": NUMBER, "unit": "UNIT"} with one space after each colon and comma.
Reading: {"value": 0.35, "unit": "kg"}
